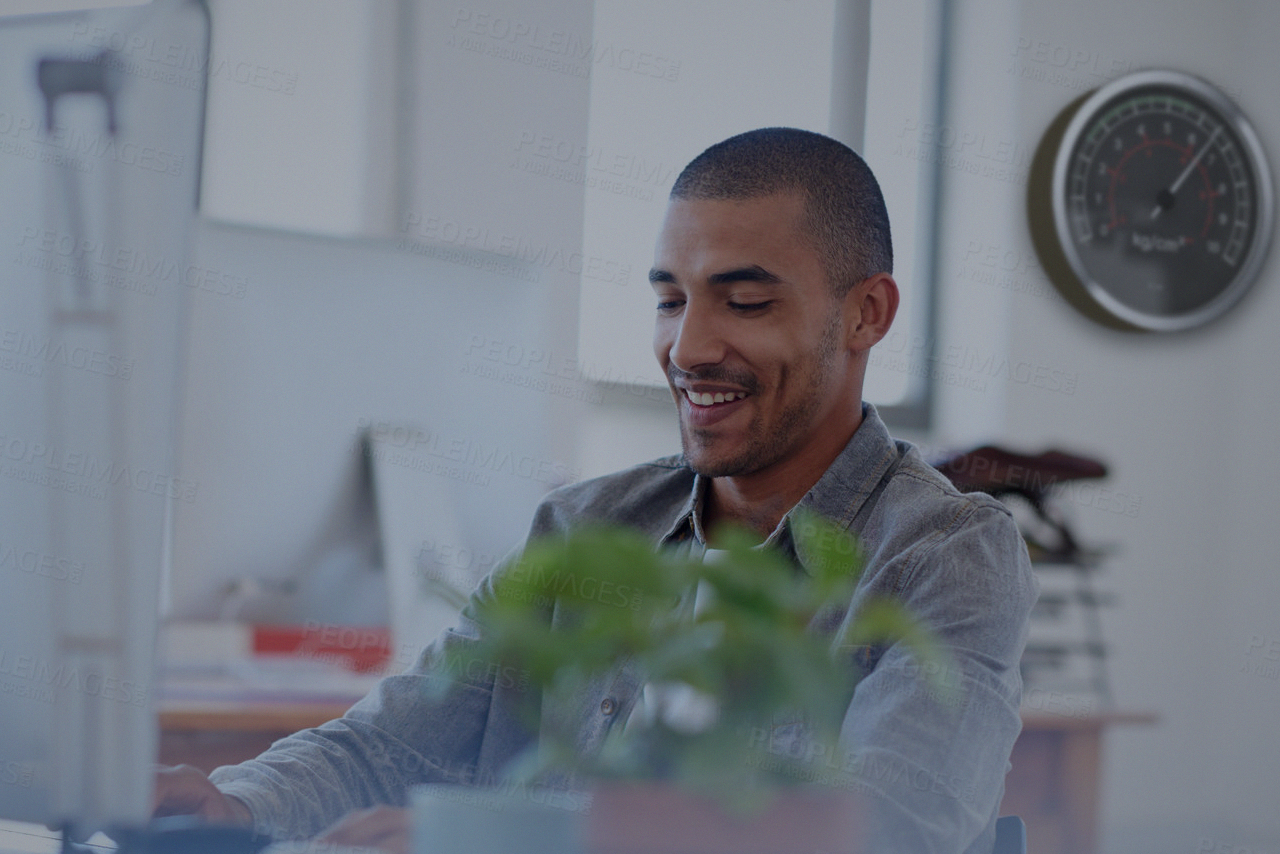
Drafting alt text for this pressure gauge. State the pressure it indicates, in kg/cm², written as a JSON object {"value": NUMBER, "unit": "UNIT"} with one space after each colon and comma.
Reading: {"value": 6.5, "unit": "kg/cm²"}
